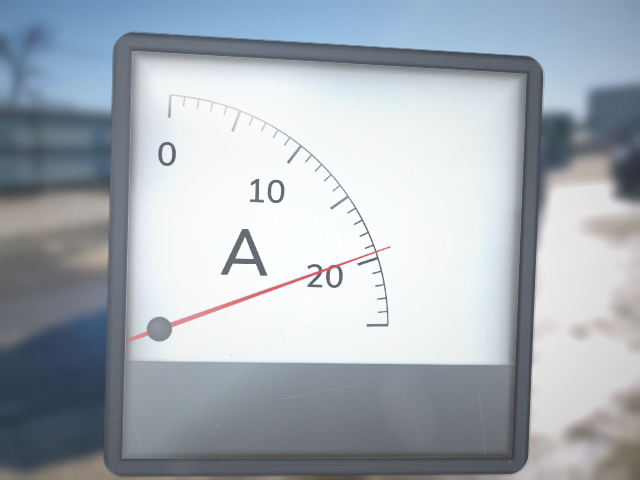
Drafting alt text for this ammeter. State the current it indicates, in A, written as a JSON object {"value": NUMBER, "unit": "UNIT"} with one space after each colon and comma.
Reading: {"value": 19.5, "unit": "A"}
